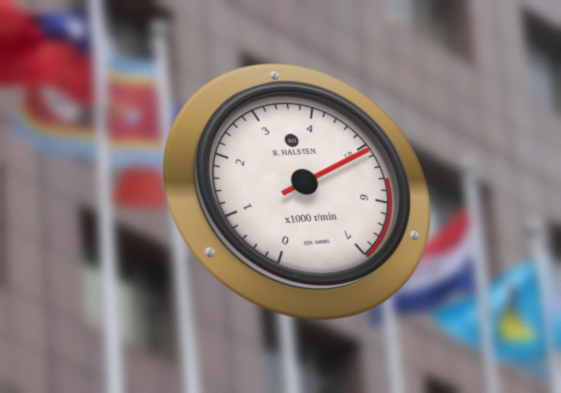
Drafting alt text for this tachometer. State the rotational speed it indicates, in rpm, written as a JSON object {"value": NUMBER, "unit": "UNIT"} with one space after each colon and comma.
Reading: {"value": 5100, "unit": "rpm"}
